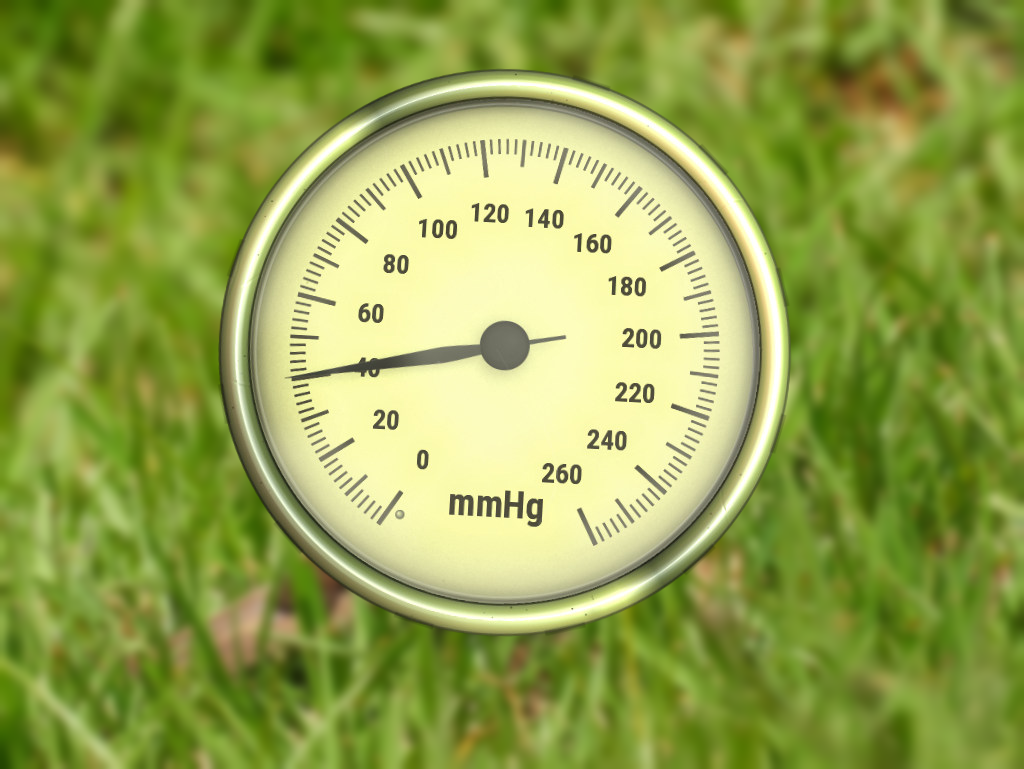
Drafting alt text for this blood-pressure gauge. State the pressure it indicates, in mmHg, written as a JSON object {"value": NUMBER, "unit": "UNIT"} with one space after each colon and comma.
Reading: {"value": 40, "unit": "mmHg"}
